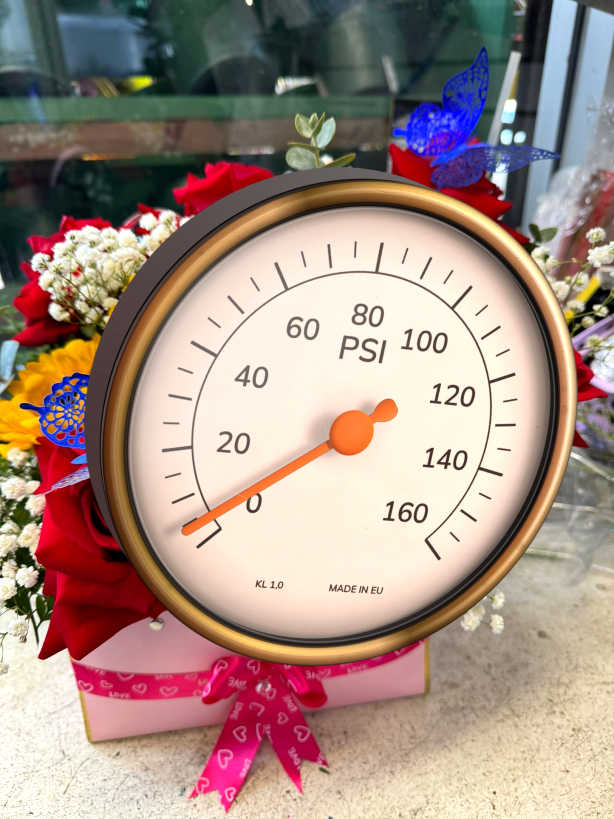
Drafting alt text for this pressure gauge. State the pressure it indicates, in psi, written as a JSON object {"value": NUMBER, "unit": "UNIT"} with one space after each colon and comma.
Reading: {"value": 5, "unit": "psi"}
